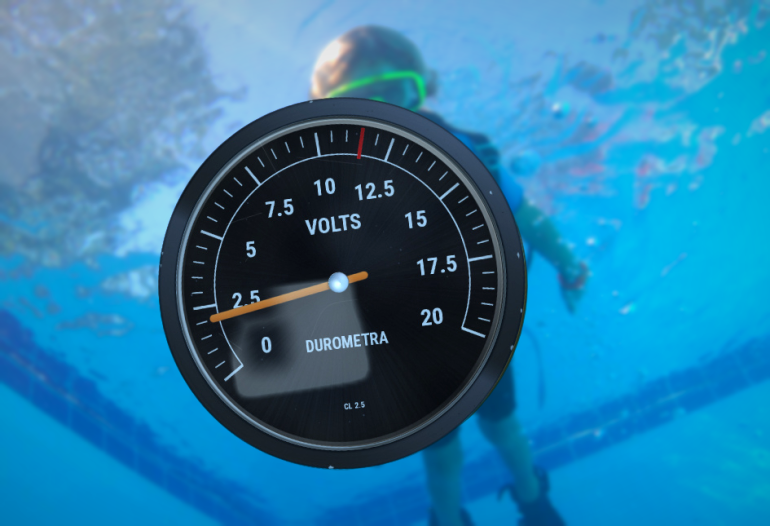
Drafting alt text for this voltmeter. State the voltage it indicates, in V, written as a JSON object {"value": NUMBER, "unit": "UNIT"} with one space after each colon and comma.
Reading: {"value": 2, "unit": "V"}
